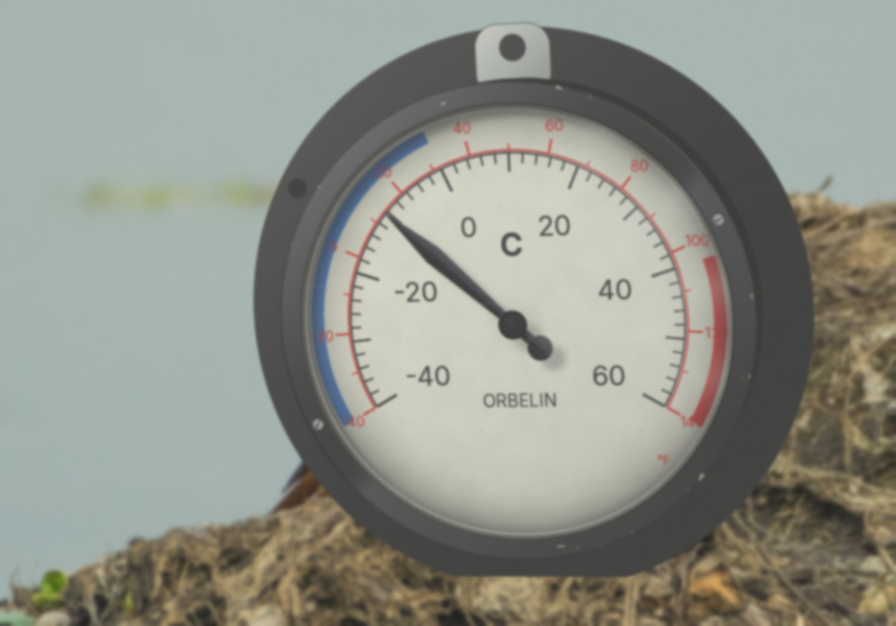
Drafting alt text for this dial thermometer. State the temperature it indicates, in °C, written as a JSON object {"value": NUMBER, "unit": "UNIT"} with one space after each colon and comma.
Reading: {"value": -10, "unit": "°C"}
